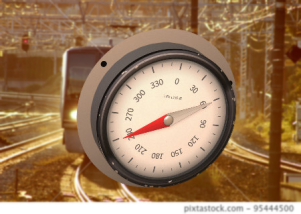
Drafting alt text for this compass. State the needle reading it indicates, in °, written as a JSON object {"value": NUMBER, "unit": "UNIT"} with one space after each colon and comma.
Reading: {"value": 240, "unit": "°"}
